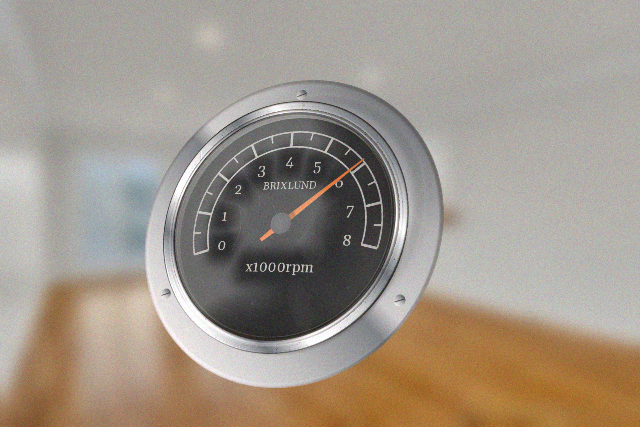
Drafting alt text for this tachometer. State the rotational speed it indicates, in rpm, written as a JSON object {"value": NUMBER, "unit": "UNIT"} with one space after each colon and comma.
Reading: {"value": 6000, "unit": "rpm"}
